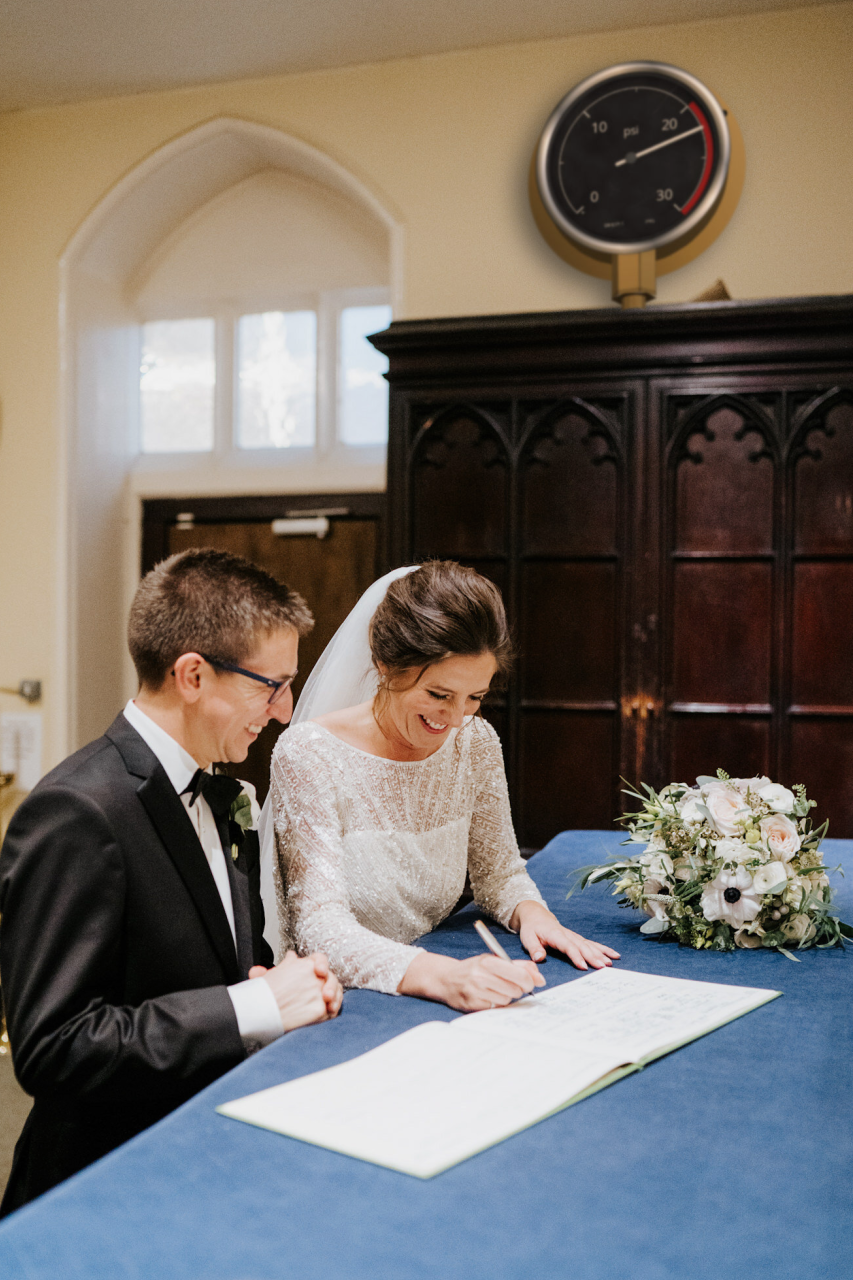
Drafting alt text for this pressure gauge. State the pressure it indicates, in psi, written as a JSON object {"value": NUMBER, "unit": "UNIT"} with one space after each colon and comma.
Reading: {"value": 22.5, "unit": "psi"}
